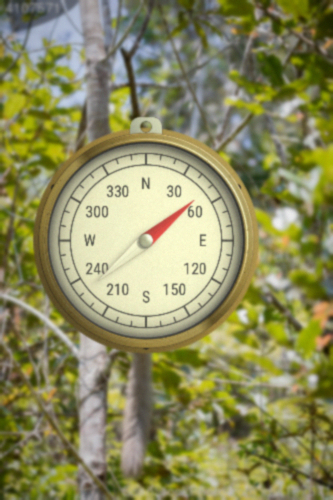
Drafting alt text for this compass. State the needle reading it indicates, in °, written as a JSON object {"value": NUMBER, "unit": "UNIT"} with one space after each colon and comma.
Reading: {"value": 50, "unit": "°"}
